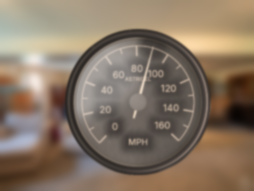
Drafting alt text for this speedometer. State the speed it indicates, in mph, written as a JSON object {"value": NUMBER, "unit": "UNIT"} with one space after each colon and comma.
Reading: {"value": 90, "unit": "mph"}
